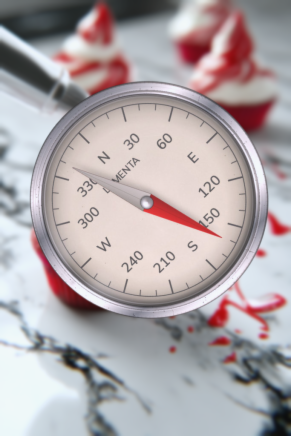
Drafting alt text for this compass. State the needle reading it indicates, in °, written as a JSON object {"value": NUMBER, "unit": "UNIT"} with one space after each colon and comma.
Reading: {"value": 160, "unit": "°"}
